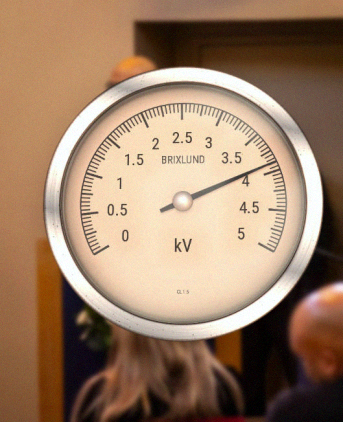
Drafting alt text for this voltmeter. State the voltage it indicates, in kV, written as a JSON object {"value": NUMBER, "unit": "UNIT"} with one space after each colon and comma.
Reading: {"value": 3.9, "unit": "kV"}
